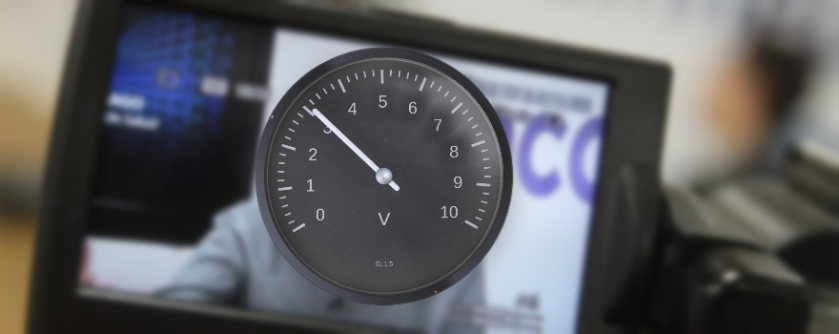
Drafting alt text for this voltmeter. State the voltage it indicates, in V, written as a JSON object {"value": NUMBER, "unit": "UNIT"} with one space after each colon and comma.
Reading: {"value": 3.1, "unit": "V"}
